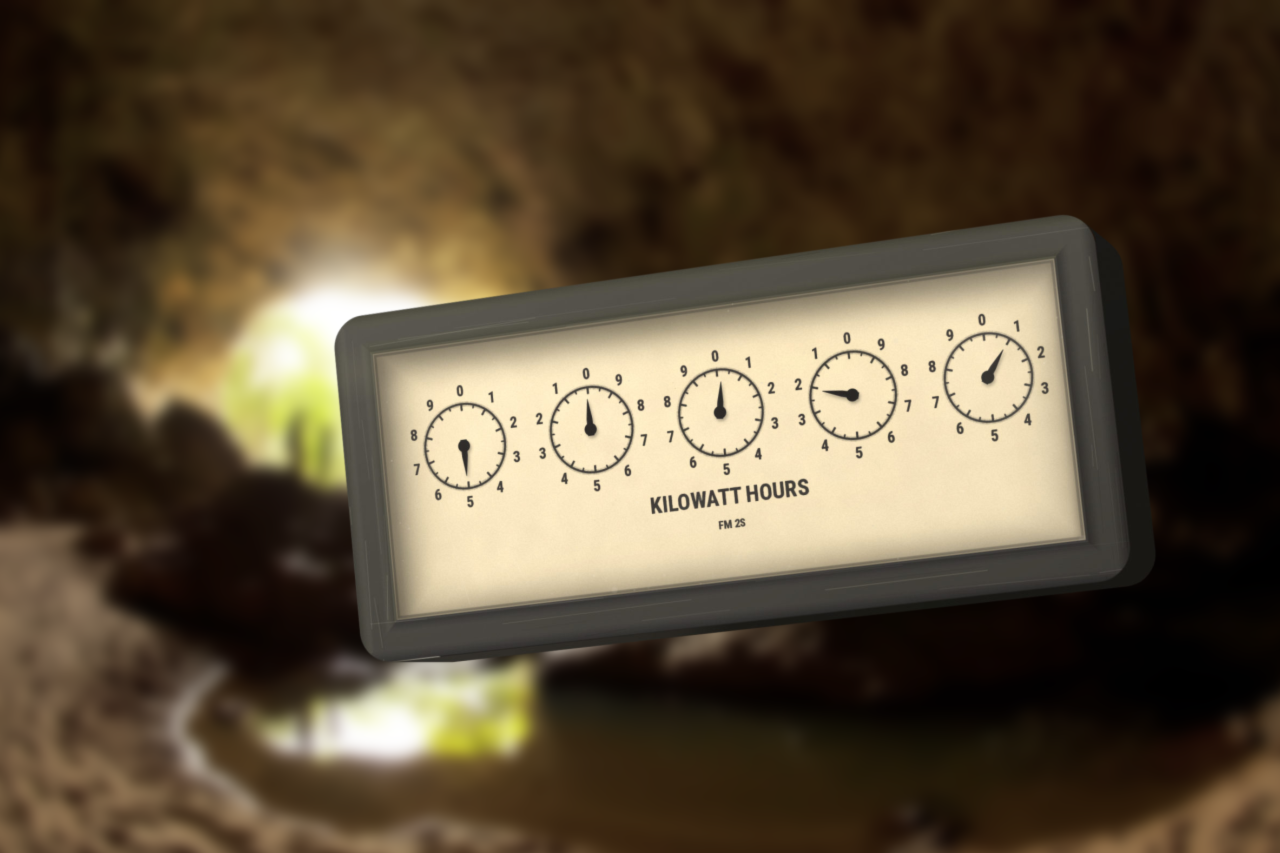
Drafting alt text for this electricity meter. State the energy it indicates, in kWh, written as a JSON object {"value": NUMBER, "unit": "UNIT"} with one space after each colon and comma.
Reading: {"value": 50021, "unit": "kWh"}
